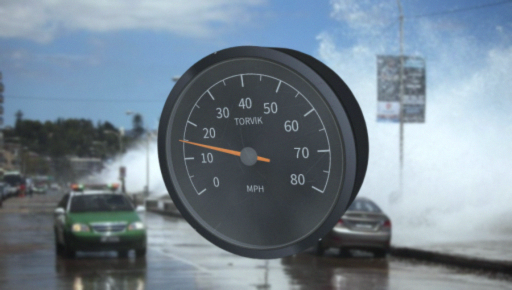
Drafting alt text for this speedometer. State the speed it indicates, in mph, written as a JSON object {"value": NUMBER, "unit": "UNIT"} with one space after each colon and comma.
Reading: {"value": 15, "unit": "mph"}
